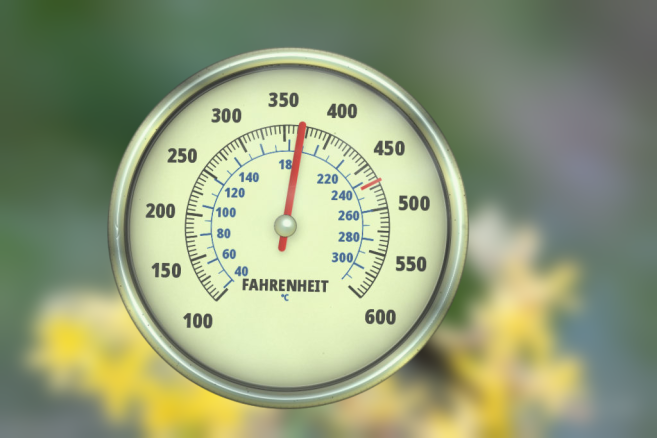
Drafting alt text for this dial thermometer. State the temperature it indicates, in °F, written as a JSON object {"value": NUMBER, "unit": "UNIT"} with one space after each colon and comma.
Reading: {"value": 370, "unit": "°F"}
